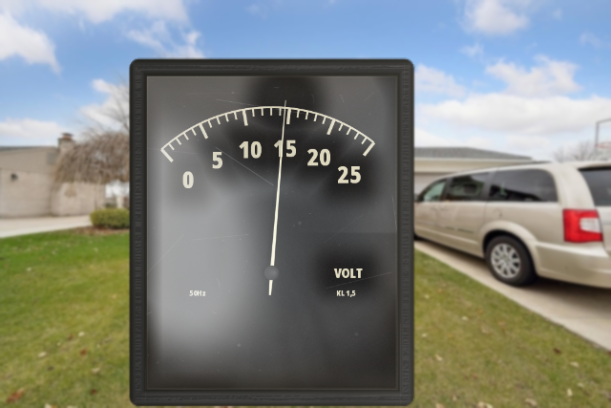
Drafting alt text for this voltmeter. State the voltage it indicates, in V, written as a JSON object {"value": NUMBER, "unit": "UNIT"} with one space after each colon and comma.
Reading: {"value": 14.5, "unit": "V"}
